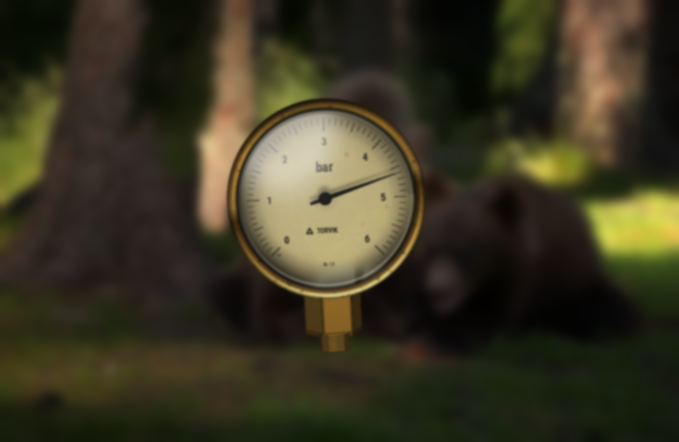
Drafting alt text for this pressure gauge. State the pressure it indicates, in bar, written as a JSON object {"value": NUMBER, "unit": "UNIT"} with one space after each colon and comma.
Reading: {"value": 4.6, "unit": "bar"}
